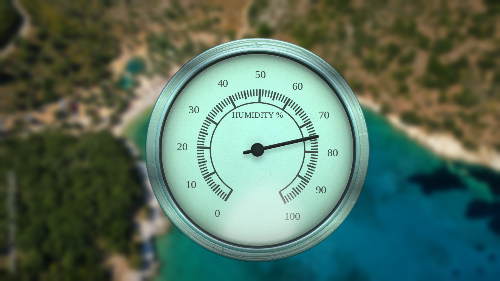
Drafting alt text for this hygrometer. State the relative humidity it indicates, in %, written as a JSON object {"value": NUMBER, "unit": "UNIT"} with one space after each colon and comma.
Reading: {"value": 75, "unit": "%"}
